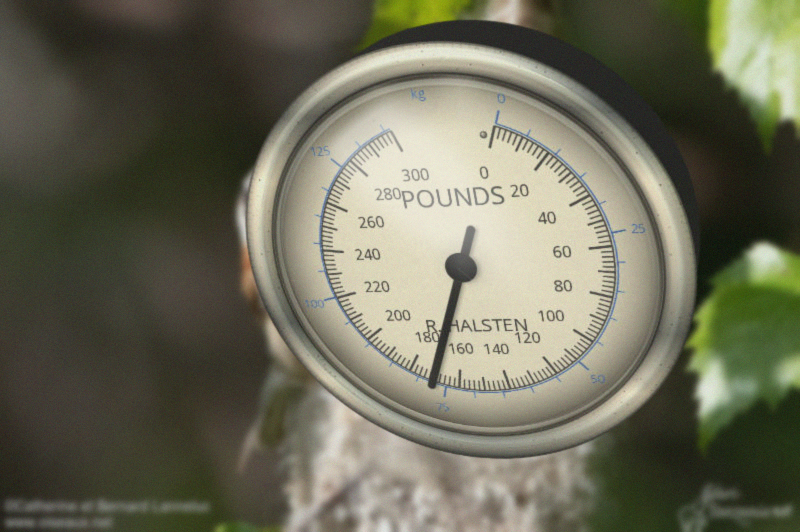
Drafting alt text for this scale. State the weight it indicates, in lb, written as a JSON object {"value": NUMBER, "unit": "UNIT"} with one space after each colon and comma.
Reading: {"value": 170, "unit": "lb"}
